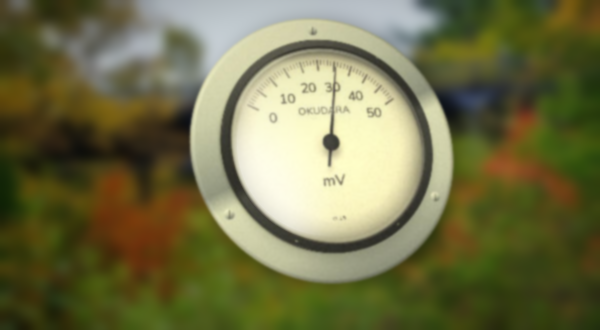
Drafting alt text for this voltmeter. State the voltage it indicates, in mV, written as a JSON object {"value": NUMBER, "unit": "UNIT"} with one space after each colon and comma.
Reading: {"value": 30, "unit": "mV"}
